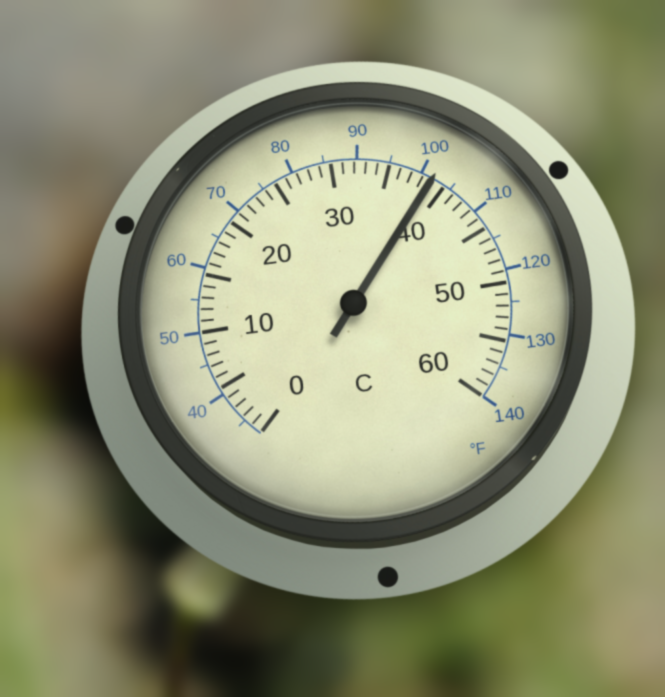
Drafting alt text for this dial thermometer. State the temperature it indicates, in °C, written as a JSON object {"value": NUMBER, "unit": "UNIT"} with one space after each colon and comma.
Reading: {"value": 39, "unit": "°C"}
